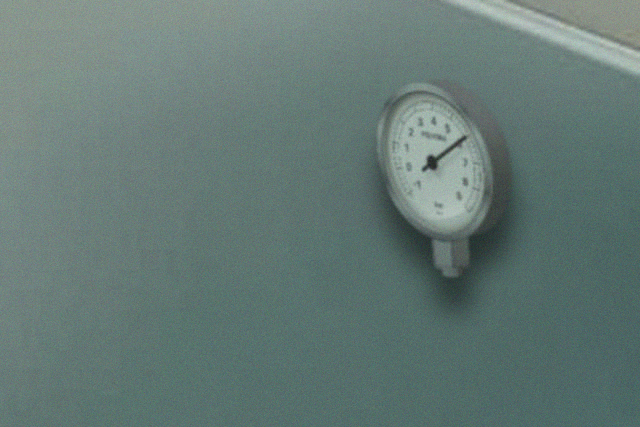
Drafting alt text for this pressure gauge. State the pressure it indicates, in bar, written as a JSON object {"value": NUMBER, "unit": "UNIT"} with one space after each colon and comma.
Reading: {"value": 6, "unit": "bar"}
